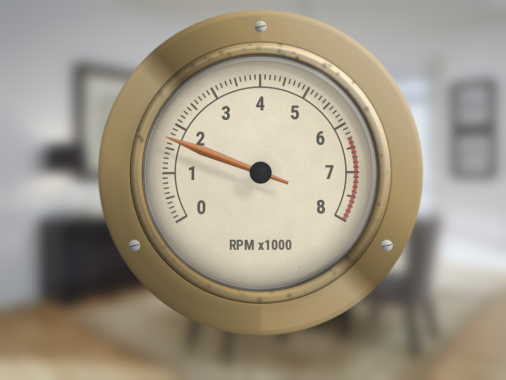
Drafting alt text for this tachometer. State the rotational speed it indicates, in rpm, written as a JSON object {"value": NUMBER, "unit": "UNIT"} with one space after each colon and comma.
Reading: {"value": 1700, "unit": "rpm"}
